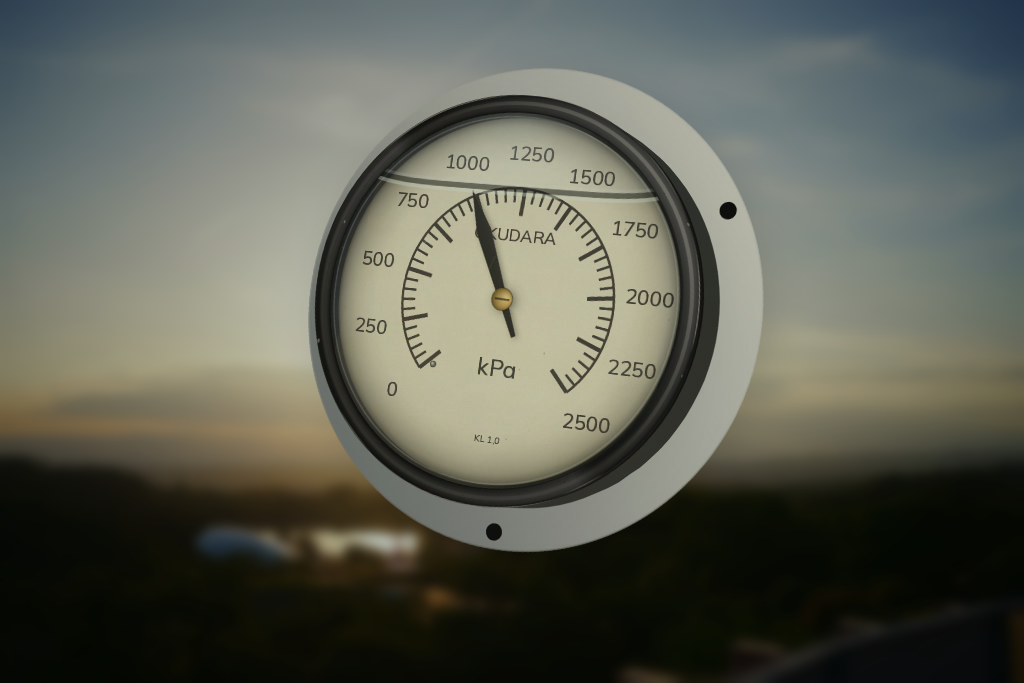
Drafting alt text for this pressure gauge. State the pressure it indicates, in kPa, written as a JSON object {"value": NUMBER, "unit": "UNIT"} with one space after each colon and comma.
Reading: {"value": 1000, "unit": "kPa"}
